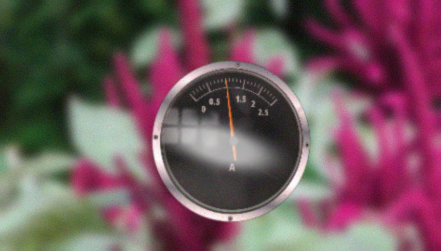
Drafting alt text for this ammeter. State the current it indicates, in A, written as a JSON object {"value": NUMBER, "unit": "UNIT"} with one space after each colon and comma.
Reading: {"value": 1, "unit": "A"}
